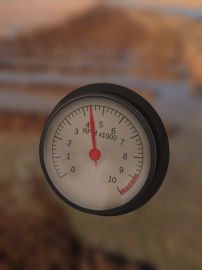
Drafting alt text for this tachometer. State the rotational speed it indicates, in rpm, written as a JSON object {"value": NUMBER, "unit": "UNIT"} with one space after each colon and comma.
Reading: {"value": 4400, "unit": "rpm"}
